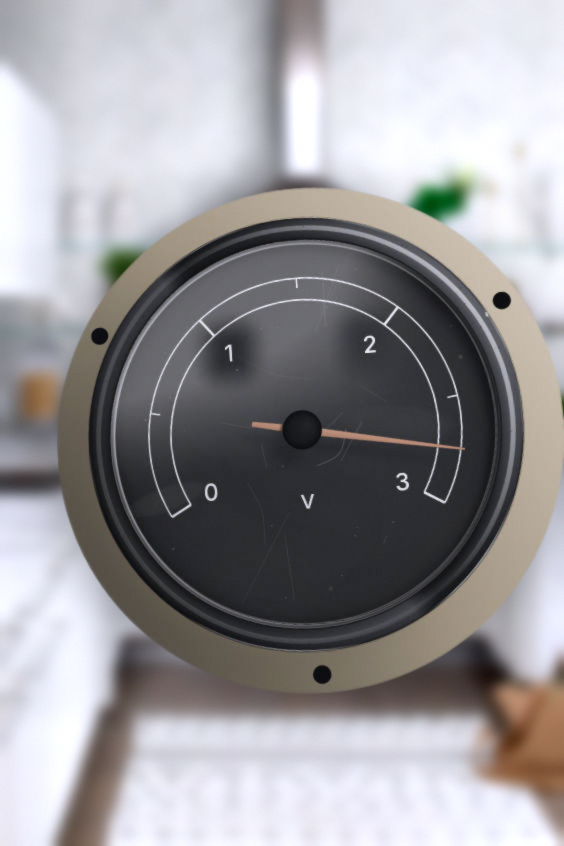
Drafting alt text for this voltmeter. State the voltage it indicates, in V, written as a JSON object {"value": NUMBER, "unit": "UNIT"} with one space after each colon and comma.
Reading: {"value": 2.75, "unit": "V"}
